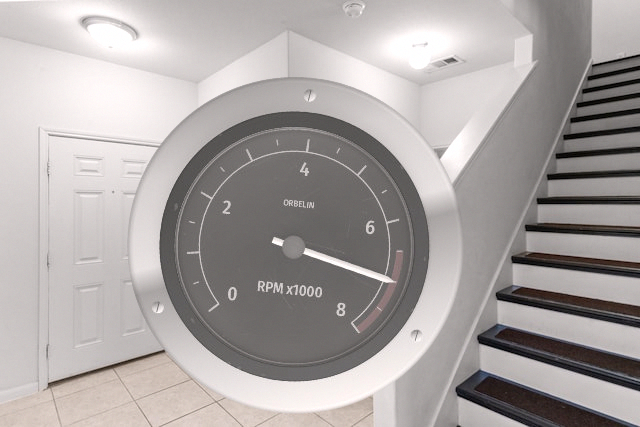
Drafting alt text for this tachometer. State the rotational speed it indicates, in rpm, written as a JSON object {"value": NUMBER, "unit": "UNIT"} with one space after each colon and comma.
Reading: {"value": 7000, "unit": "rpm"}
